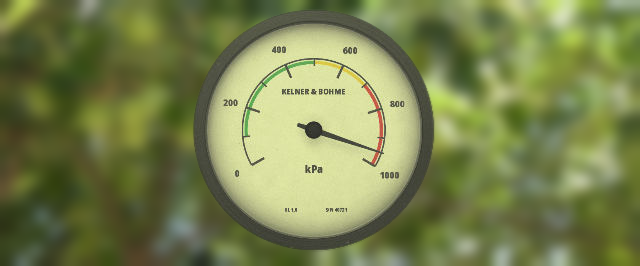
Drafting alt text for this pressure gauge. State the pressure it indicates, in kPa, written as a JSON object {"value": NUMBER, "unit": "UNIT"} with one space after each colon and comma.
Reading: {"value": 950, "unit": "kPa"}
